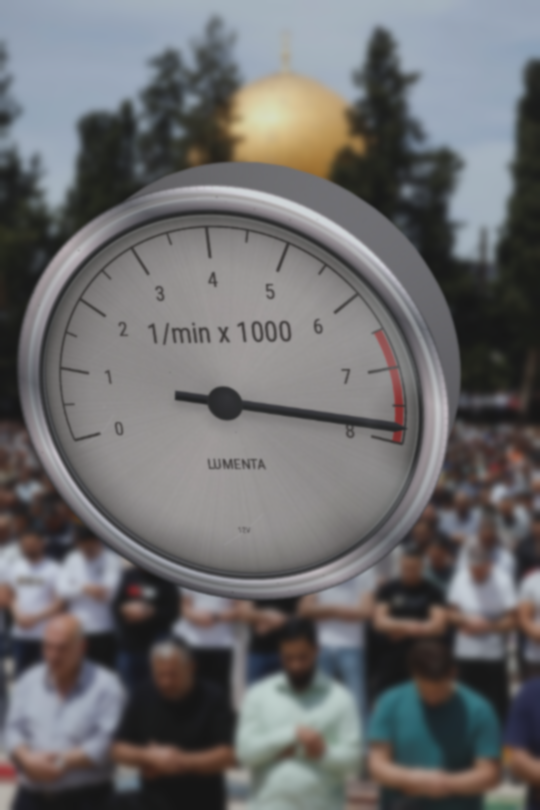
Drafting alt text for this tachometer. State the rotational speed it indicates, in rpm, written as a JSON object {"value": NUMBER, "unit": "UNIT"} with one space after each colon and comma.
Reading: {"value": 7750, "unit": "rpm"}
